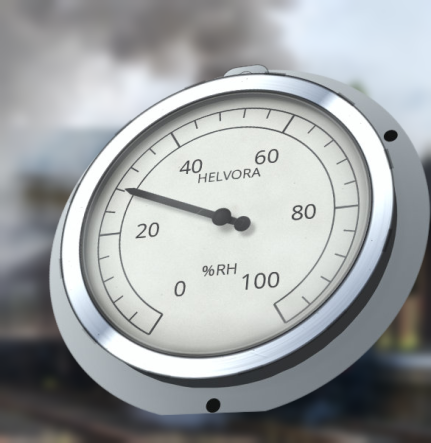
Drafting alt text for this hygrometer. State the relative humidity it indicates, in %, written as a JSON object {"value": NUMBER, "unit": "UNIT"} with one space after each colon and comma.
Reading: {"value": 28, "unit": "%"}
